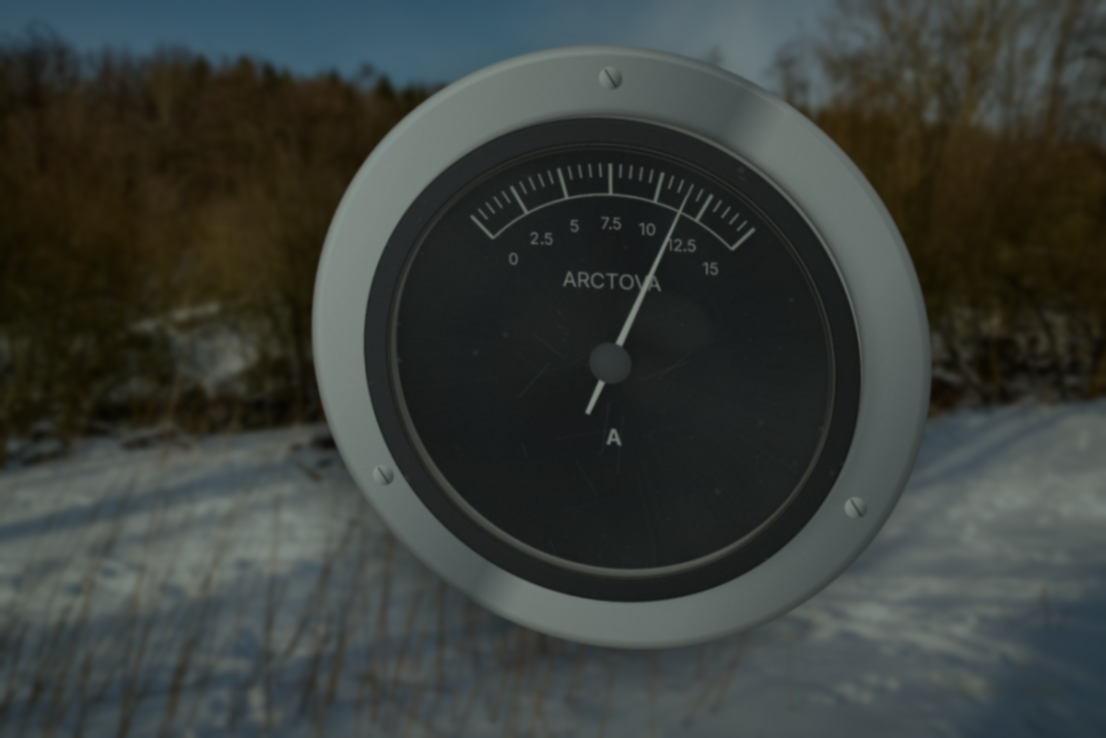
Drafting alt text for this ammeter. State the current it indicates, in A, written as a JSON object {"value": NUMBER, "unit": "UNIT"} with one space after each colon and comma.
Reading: {"value": 11.5, "unit": "A"}
